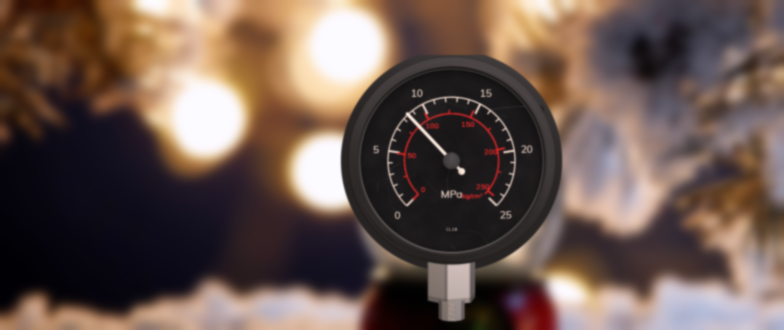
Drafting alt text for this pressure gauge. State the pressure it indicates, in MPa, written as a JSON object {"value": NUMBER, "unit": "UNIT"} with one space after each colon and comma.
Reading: {"value": 8.5, "unit": "MPa"}
